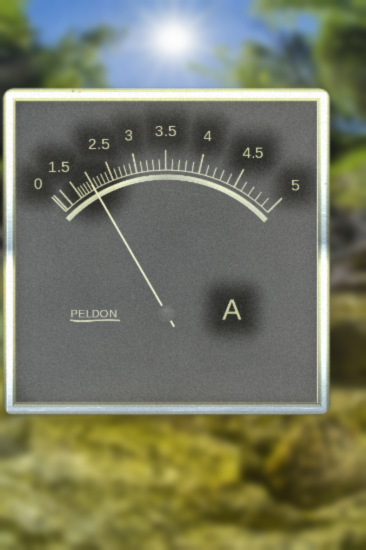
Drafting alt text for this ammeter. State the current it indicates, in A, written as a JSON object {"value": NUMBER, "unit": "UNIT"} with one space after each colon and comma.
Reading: {"value": 2, "unit": "A"}
